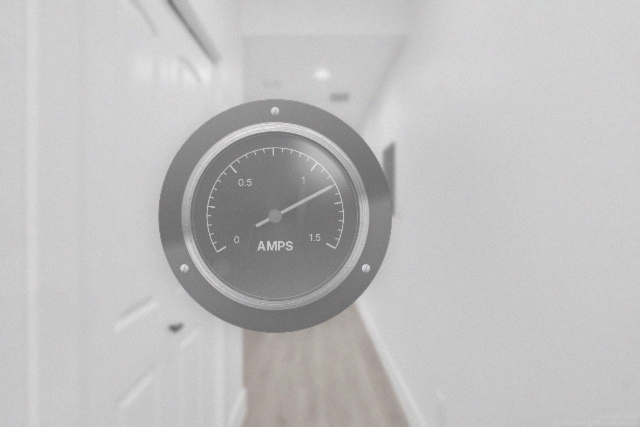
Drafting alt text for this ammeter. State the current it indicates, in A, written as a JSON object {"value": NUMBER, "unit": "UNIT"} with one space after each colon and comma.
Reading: {"value": 1.15, "unit": "A"}
